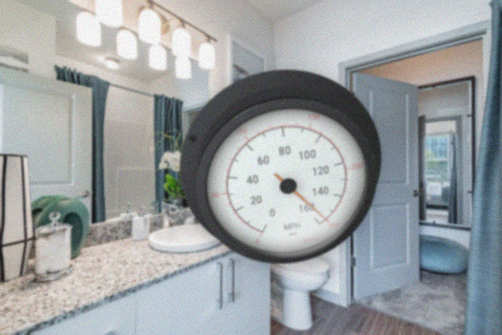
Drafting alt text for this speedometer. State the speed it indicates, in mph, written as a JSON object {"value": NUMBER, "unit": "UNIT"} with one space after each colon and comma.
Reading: {"value": 155, "unit": "mph"}
